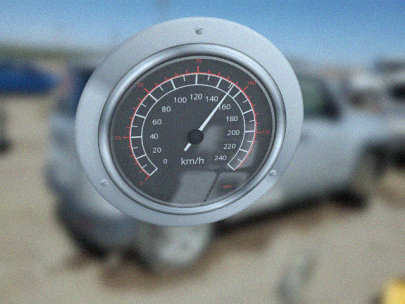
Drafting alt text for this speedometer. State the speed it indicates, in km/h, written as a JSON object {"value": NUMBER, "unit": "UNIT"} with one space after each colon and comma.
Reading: {"value": 150, "unit": "km/h"}
